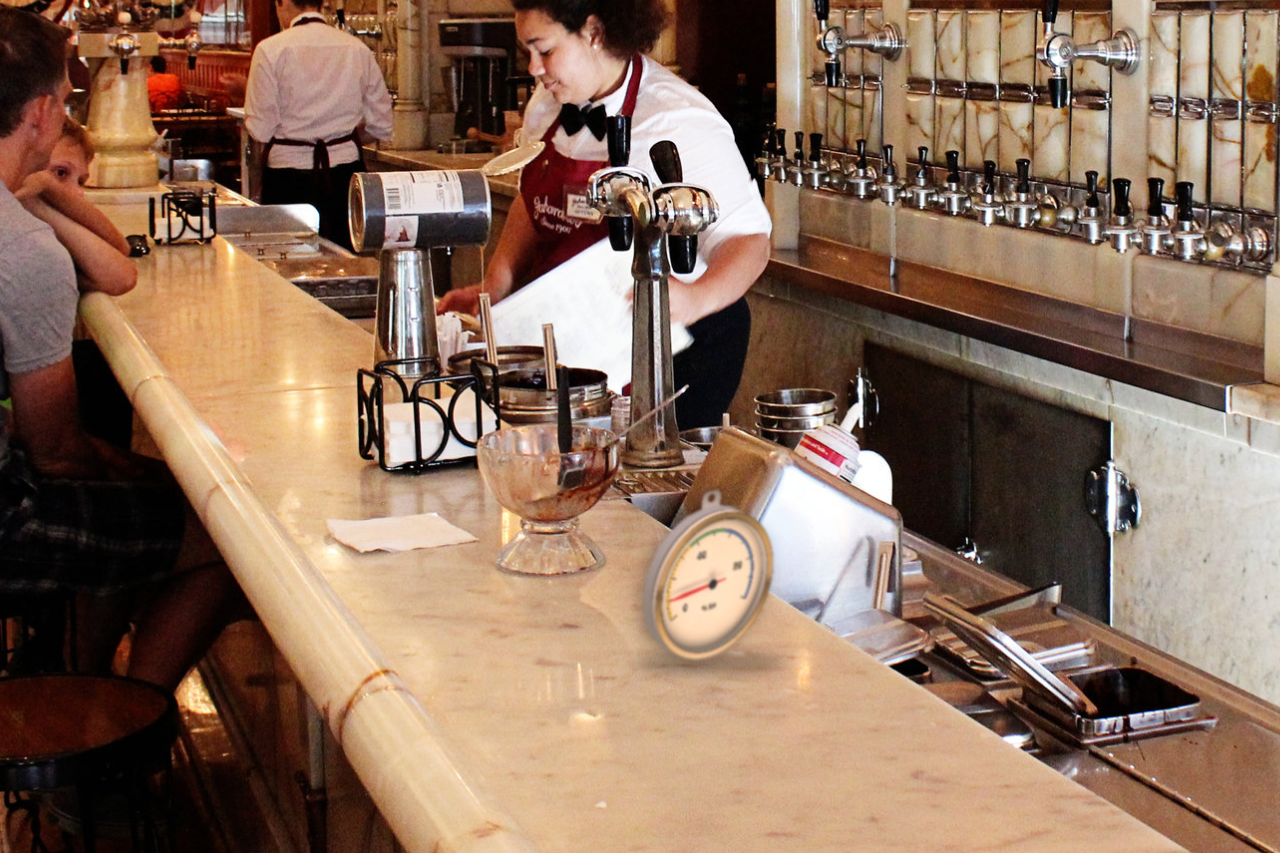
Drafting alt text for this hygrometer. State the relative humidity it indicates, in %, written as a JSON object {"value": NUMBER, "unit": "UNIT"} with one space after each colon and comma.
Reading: {"value": 10, "unit": "%"}
